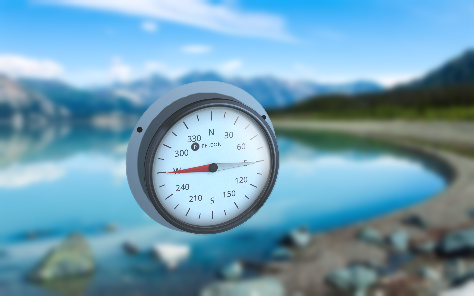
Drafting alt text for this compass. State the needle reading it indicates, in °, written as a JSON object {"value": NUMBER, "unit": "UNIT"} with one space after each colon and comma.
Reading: {"value": 270, "unit": "°"}
